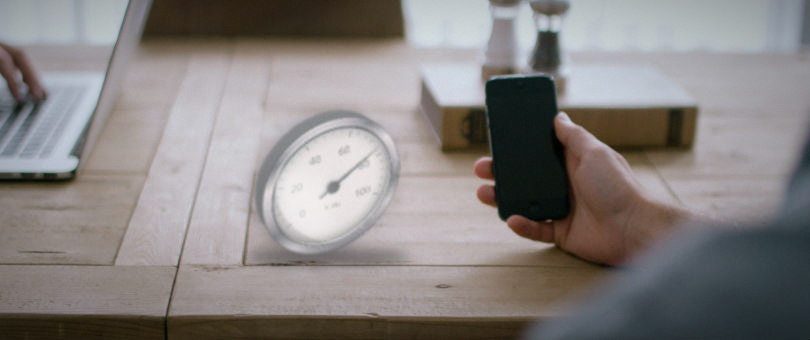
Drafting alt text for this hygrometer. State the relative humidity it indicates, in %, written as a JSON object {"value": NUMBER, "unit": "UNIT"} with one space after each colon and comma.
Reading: {"value": 76, "unit": "%"}
